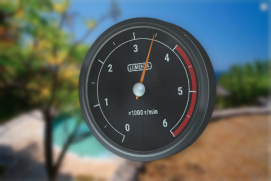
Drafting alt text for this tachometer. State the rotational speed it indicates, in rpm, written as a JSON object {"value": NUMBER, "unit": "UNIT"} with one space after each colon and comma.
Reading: {"value": 3500, "unit": "rpm"}
